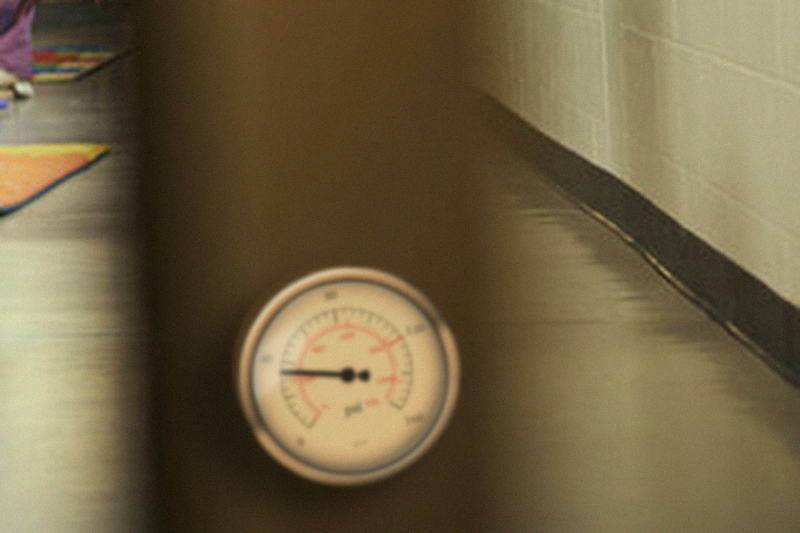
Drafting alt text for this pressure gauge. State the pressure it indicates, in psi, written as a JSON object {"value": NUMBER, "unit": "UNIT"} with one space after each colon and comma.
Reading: {"value": 35, "unit": "psi"}
